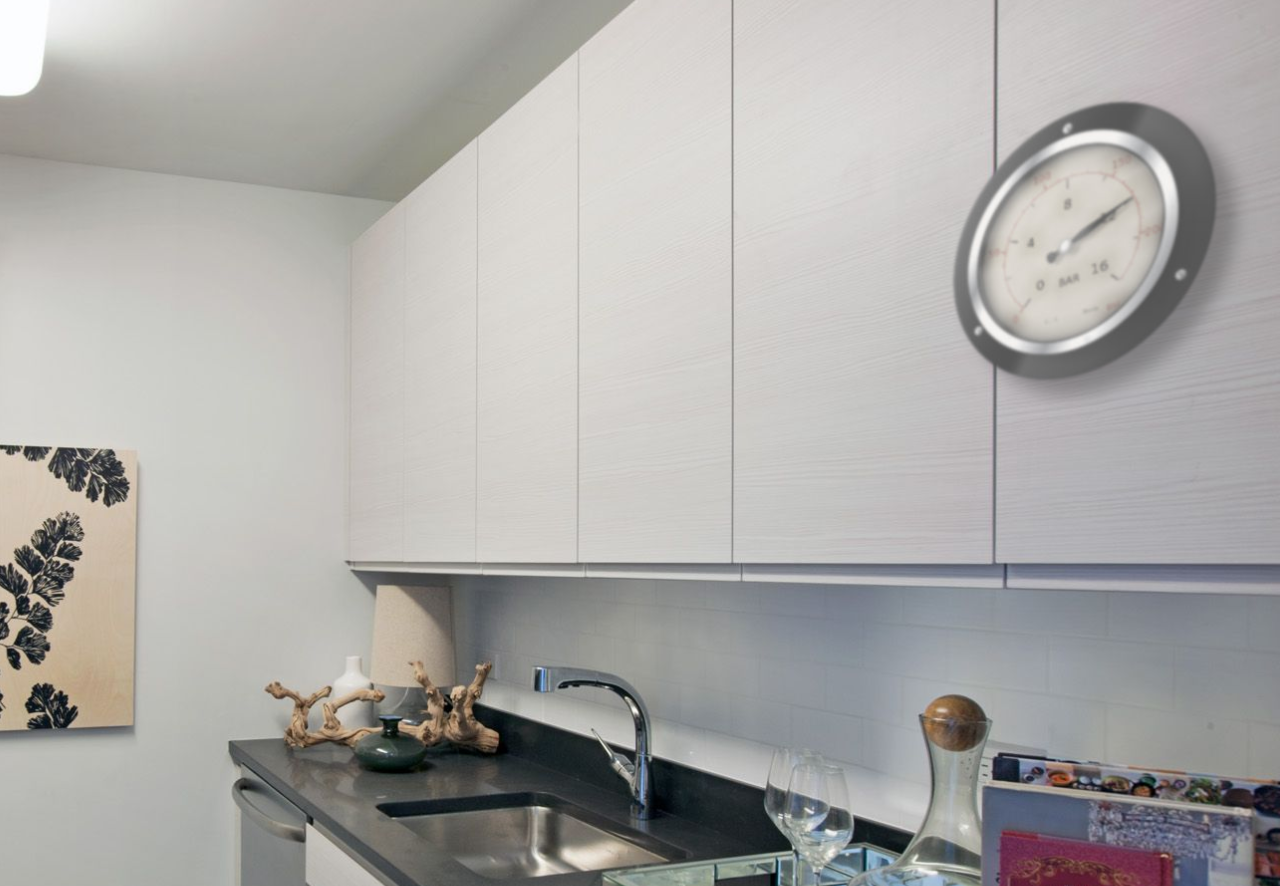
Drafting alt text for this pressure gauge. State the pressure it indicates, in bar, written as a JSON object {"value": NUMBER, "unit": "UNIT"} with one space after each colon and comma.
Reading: {"value": 12, "unit": "bar"}
